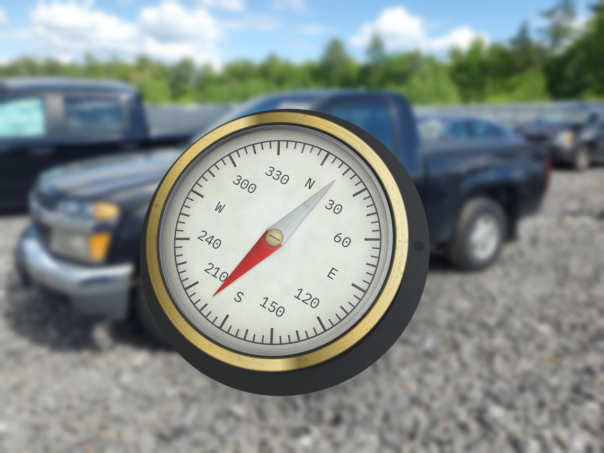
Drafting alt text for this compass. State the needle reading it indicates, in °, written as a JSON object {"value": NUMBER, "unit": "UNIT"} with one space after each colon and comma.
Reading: {"value": 195, "unit": "°"}
